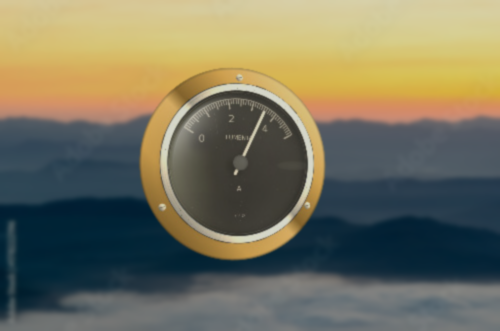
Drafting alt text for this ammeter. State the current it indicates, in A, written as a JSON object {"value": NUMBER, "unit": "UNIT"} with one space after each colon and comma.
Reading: {"value": 3.5, "unit": "A"}
